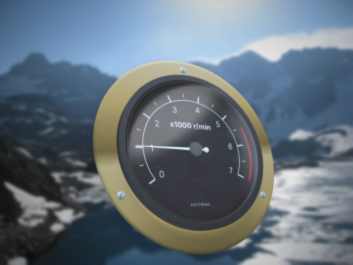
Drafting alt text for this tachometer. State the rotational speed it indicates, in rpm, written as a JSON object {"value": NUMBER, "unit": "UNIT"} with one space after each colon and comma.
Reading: {"value": 1000, "unit": "rpm"}
